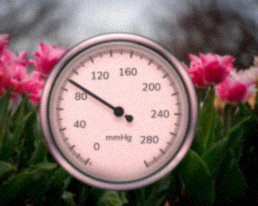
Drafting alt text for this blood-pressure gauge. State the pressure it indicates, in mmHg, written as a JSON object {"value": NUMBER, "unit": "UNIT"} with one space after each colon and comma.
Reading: {"value": 90, "unit": "mmHg"}
